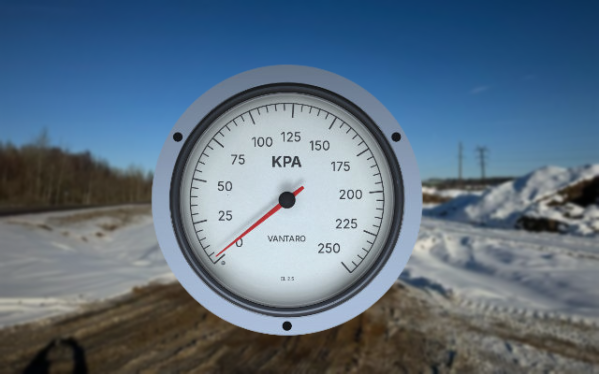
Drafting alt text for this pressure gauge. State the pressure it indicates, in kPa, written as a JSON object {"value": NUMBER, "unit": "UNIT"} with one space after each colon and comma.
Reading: {"value": 2.5, "unit": "kPa"}
